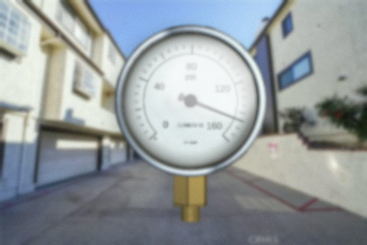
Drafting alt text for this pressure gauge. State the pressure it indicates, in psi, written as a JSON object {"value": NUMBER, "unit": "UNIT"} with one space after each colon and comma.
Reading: {"value": 145, "unit": "psi"}
